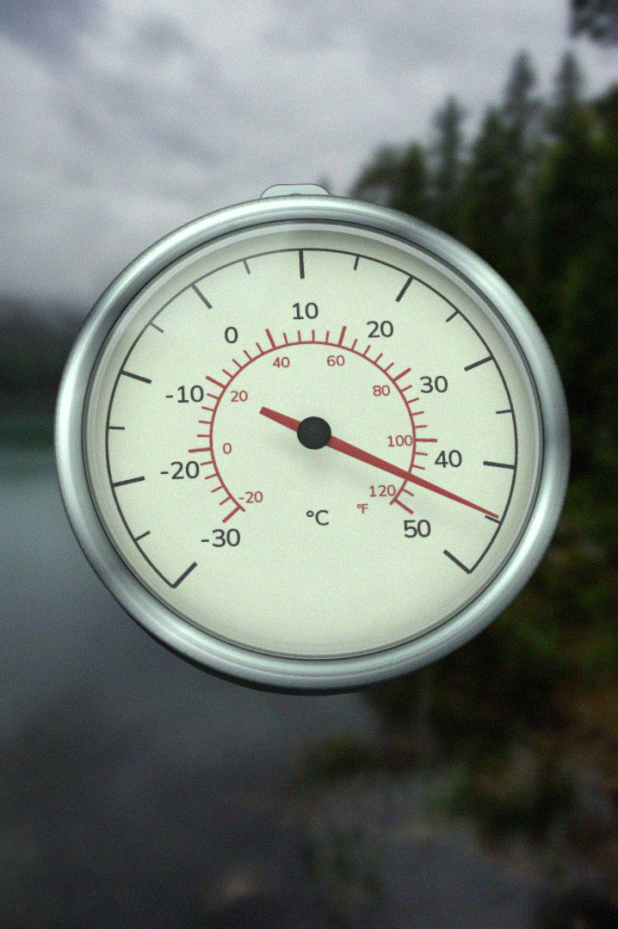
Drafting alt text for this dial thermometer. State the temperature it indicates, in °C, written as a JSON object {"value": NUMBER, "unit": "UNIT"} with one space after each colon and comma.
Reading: {"value": 45, "unit": "°C"}
